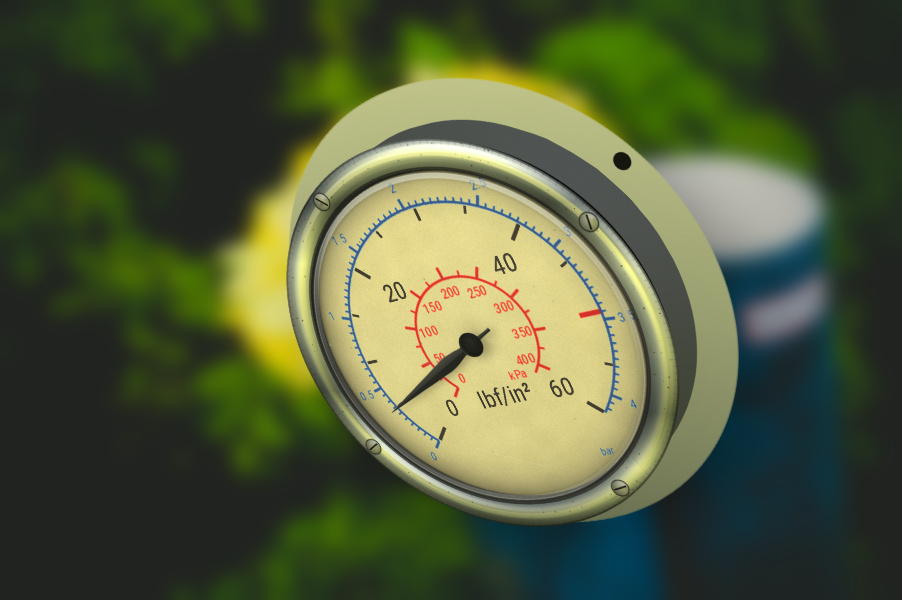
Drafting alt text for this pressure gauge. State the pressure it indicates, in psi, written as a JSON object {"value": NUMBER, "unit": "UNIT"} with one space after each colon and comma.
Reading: {"value": 5, "unit": "psi"}
